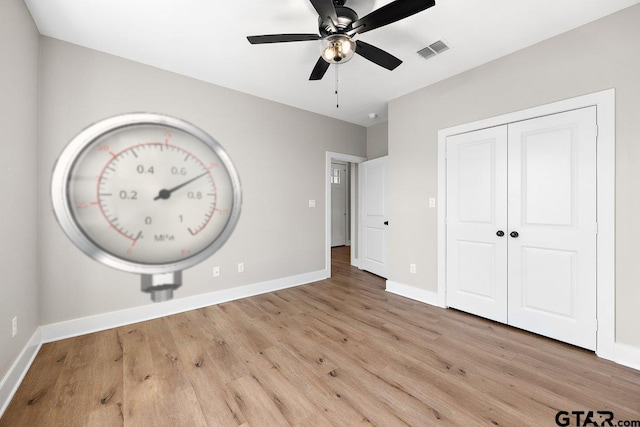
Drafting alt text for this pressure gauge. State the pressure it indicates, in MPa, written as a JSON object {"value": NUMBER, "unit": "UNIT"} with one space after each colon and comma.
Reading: {"value": 0.7, "unit": "MPa"}
